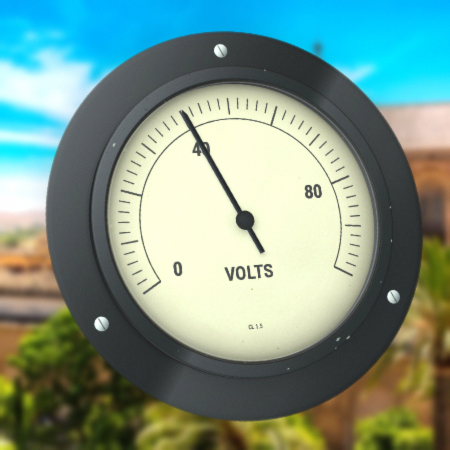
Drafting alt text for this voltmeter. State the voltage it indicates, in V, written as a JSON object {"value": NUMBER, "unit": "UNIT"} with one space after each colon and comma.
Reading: {"value": 40, "unit": "V"}
